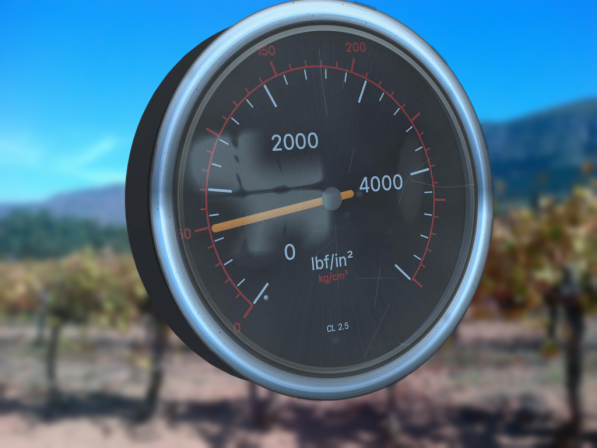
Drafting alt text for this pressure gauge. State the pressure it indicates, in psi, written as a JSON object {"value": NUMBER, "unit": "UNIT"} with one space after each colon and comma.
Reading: {"value": 700, "unit": "psi"}
